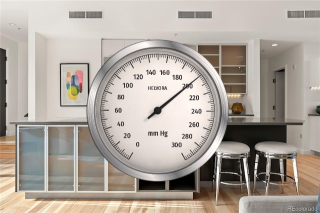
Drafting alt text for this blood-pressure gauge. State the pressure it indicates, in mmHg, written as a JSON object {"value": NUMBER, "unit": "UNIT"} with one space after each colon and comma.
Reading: {"value": 200, "unit": "mmHg"}
